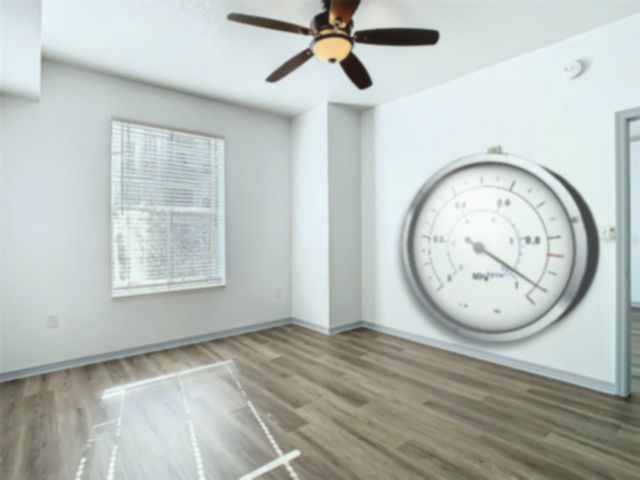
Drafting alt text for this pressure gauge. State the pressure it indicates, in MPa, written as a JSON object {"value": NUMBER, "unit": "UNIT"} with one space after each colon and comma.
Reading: {"value": 0.95, "unit": "MPa"}
